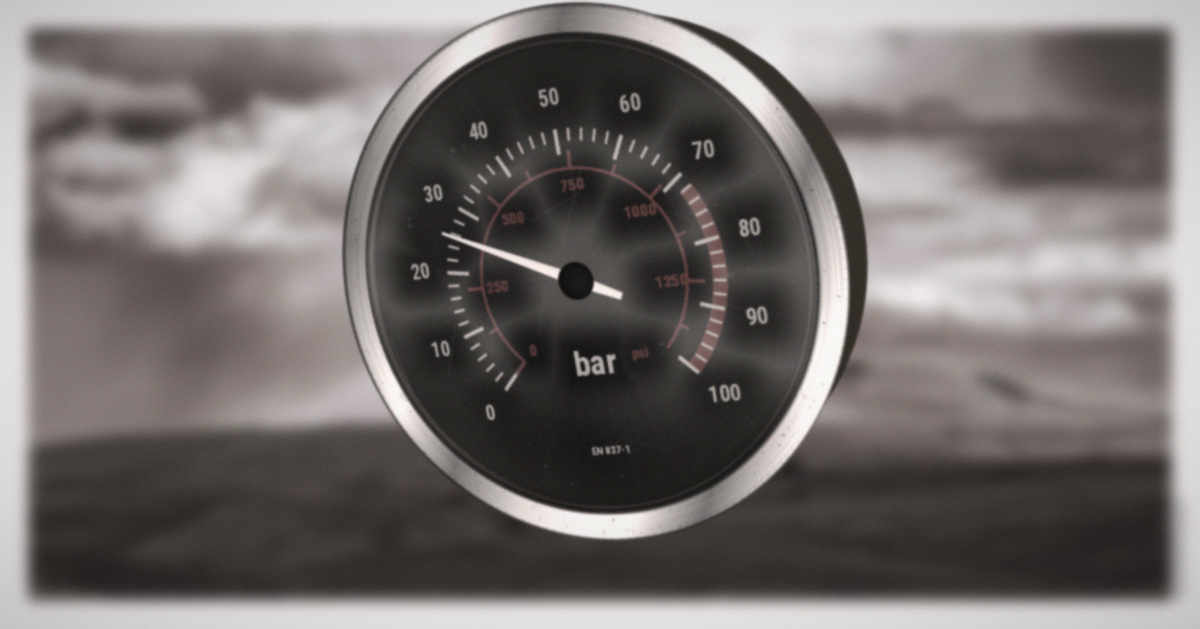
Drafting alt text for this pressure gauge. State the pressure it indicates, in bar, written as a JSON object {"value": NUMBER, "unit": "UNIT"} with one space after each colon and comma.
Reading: {"value": 26, "unit": "bar"}
